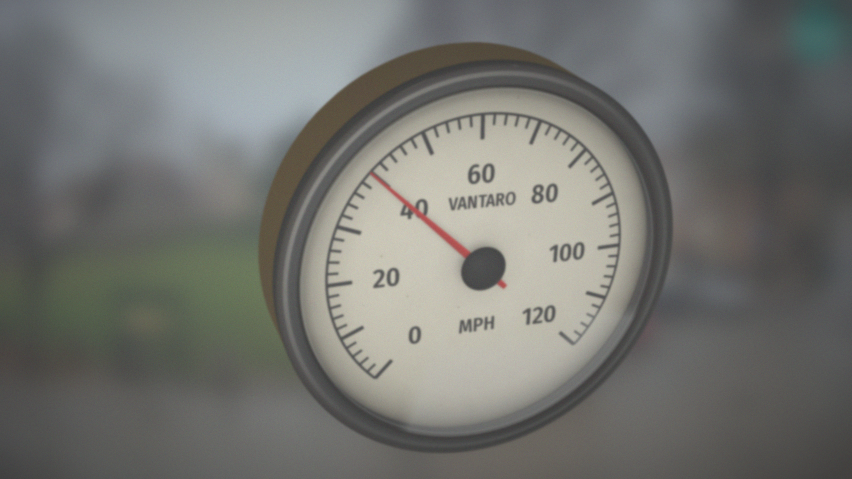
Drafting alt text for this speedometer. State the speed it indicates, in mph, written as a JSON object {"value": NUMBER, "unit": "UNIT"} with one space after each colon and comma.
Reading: {"value": 40, "unit": "mph"}
